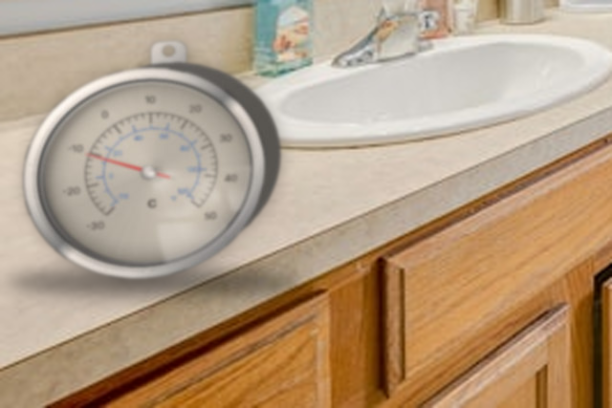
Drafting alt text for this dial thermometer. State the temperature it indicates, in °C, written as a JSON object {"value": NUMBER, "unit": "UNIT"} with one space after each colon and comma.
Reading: {"value": -10, "unit": "°C"}
